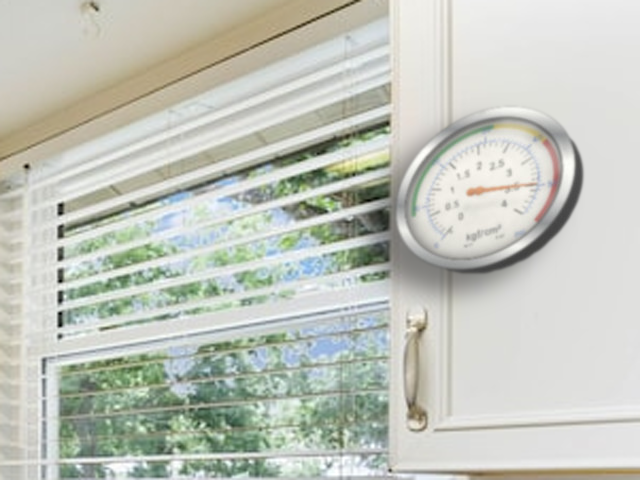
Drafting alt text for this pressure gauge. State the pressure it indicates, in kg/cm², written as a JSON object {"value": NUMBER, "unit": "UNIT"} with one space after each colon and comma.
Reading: {"value": 3.5, "unit": "kg/cm²"}
